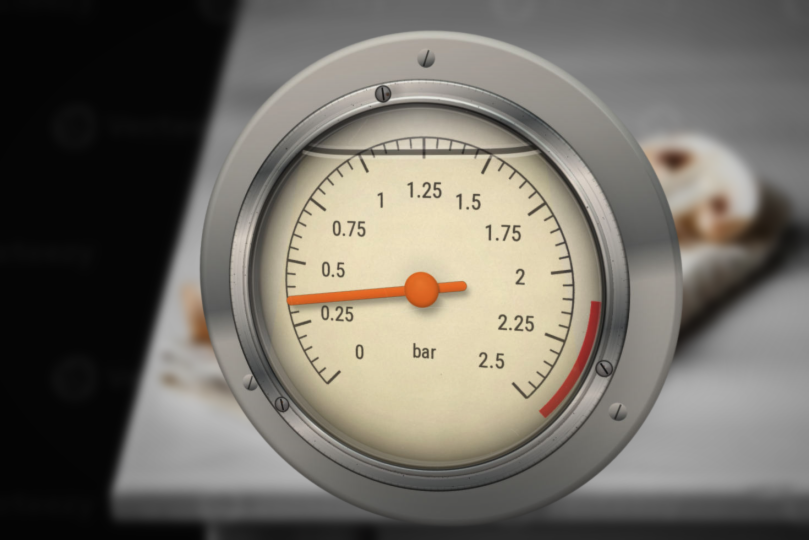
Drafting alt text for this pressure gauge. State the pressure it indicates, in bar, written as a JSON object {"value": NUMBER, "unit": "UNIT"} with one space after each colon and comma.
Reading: {"value": 0.35, "unit": "bar"}
